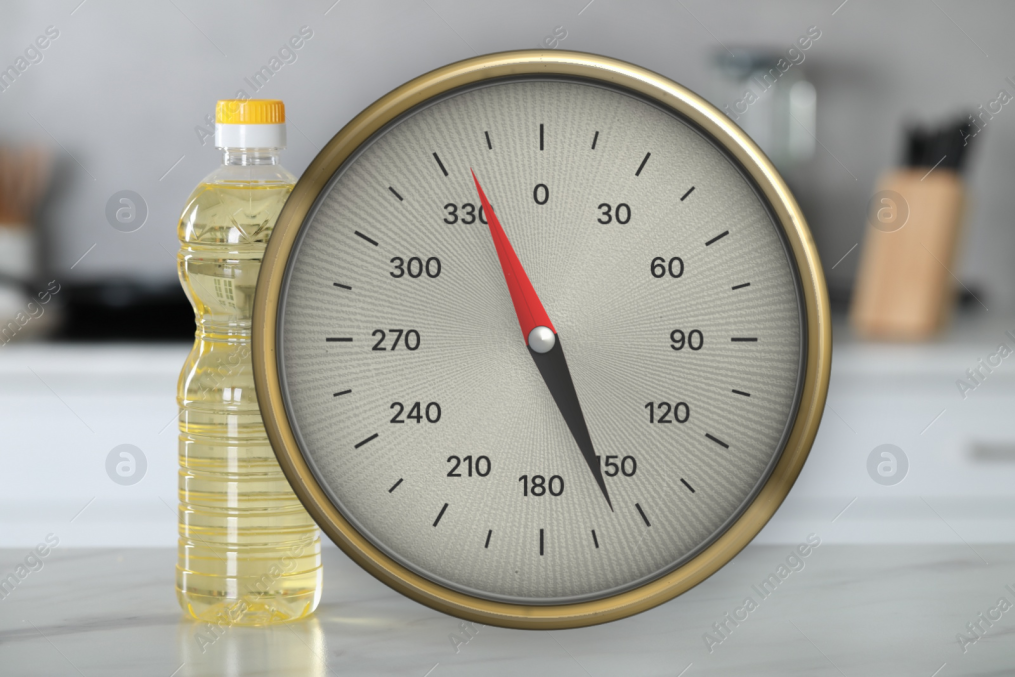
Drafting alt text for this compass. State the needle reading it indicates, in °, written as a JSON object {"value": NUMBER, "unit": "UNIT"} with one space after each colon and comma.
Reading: {"value": 337.5, "unit": "°"}
